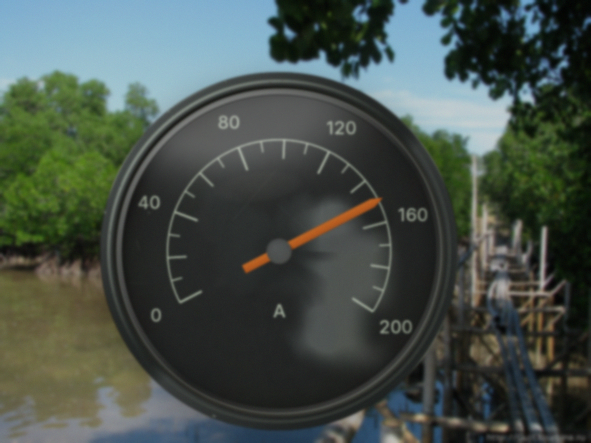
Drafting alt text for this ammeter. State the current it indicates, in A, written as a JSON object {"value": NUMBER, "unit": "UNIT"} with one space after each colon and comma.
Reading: {"value": 150, "unit": "A"}
